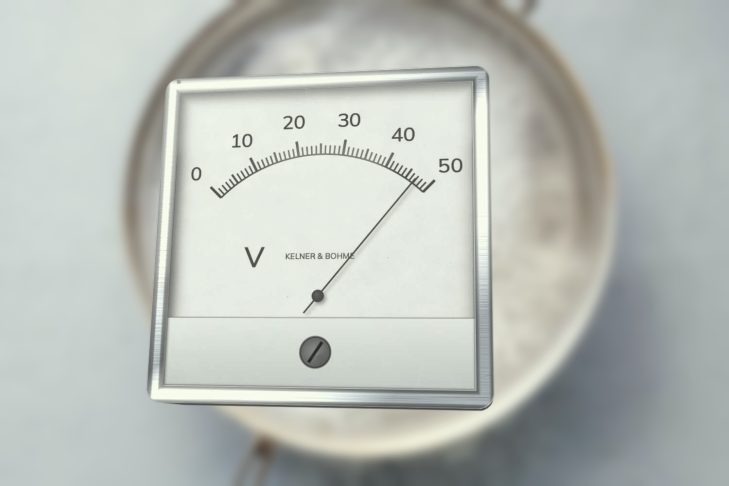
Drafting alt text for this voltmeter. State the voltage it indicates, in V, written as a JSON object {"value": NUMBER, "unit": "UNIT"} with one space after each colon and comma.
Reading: {"value": 47, "unit": "V"}
